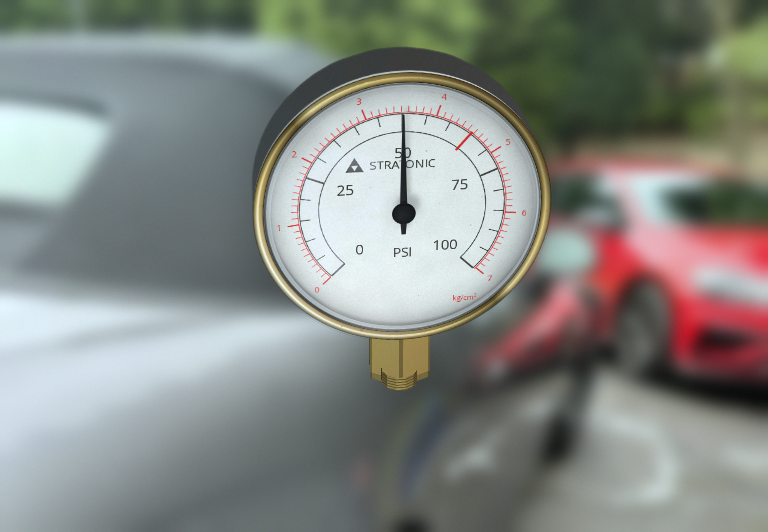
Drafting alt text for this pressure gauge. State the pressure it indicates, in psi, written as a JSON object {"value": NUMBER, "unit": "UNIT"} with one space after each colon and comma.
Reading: {"value": 50, "unit": "psi"}
